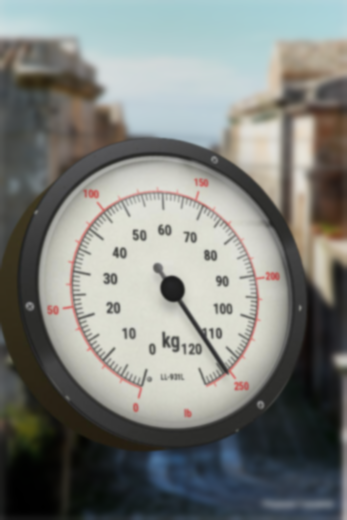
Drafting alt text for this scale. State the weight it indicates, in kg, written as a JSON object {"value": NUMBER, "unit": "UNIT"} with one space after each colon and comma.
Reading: {"value": 115, "unit": "kg"}
